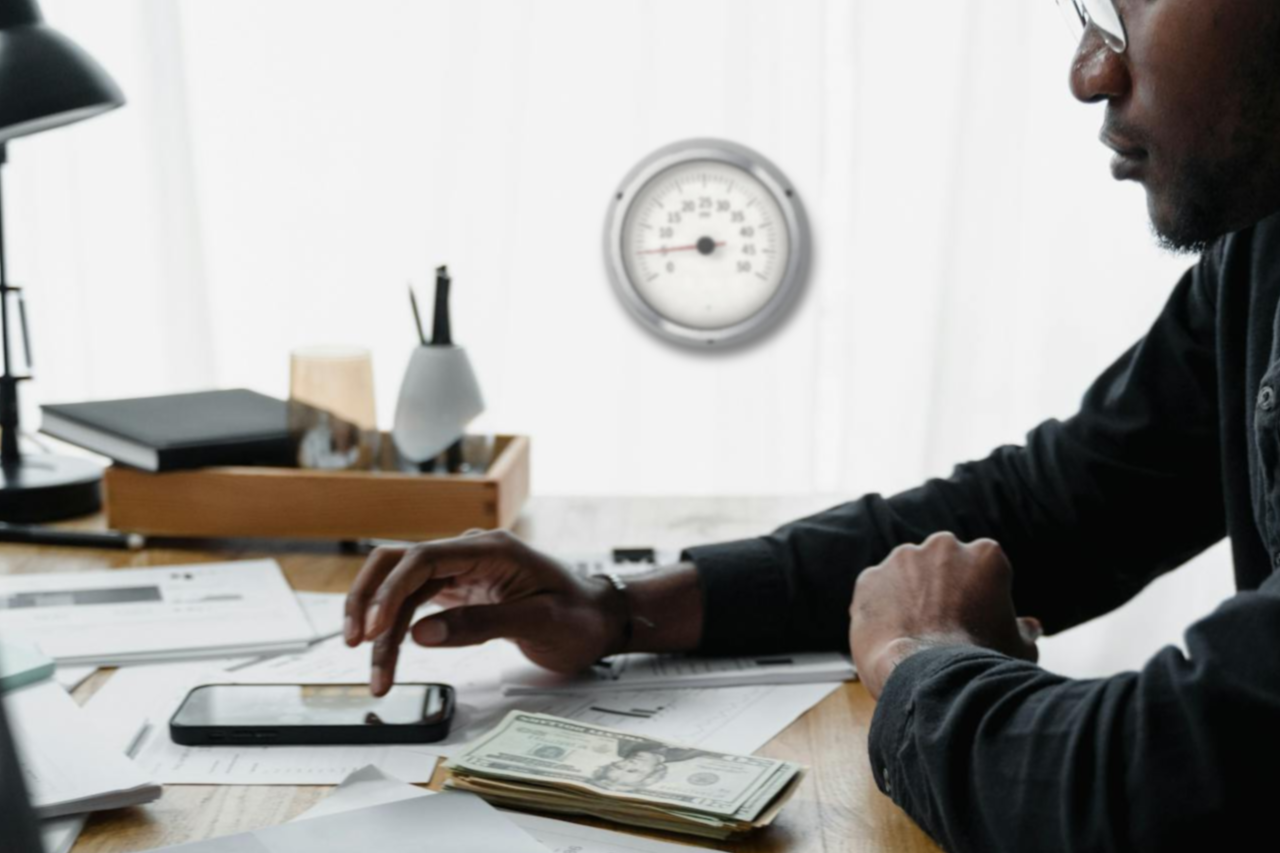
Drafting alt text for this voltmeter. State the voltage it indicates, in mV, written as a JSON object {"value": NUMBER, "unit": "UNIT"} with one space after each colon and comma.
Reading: {"value": 5, "unit": "mV"}
